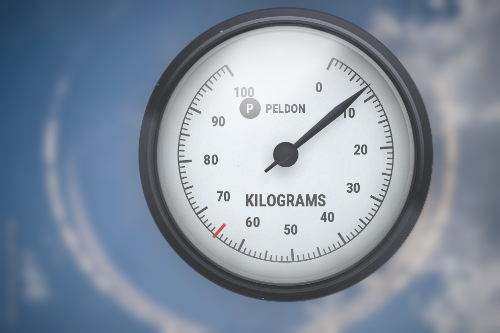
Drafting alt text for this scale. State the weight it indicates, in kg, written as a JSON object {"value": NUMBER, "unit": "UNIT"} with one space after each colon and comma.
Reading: {"value": 8, "unit": "kg"}
